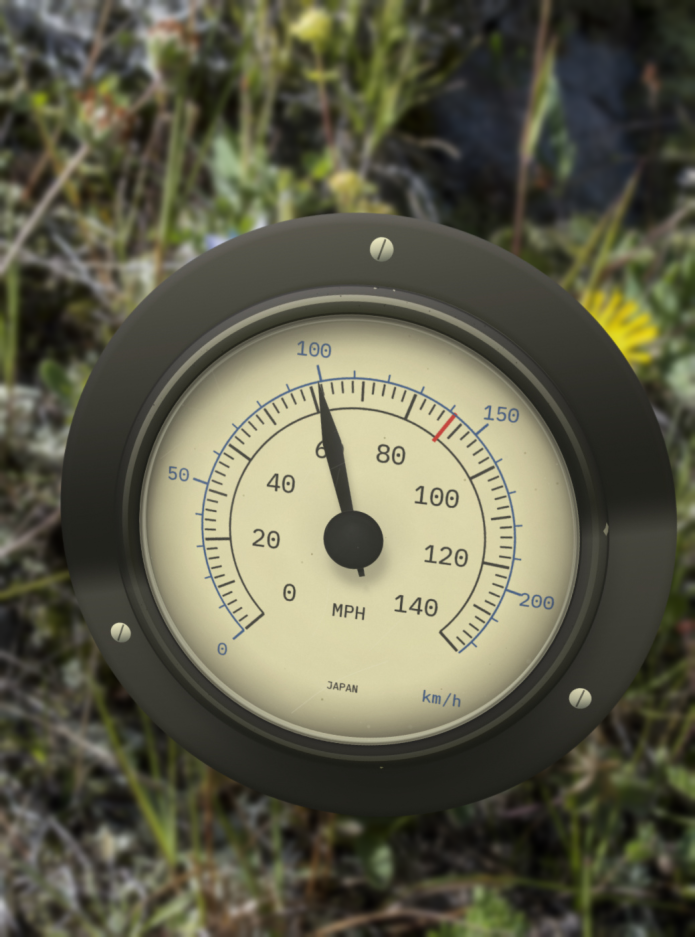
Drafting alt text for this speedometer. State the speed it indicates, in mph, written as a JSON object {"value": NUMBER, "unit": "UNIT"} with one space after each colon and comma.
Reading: {"value": 62, "unit": "mph"}
